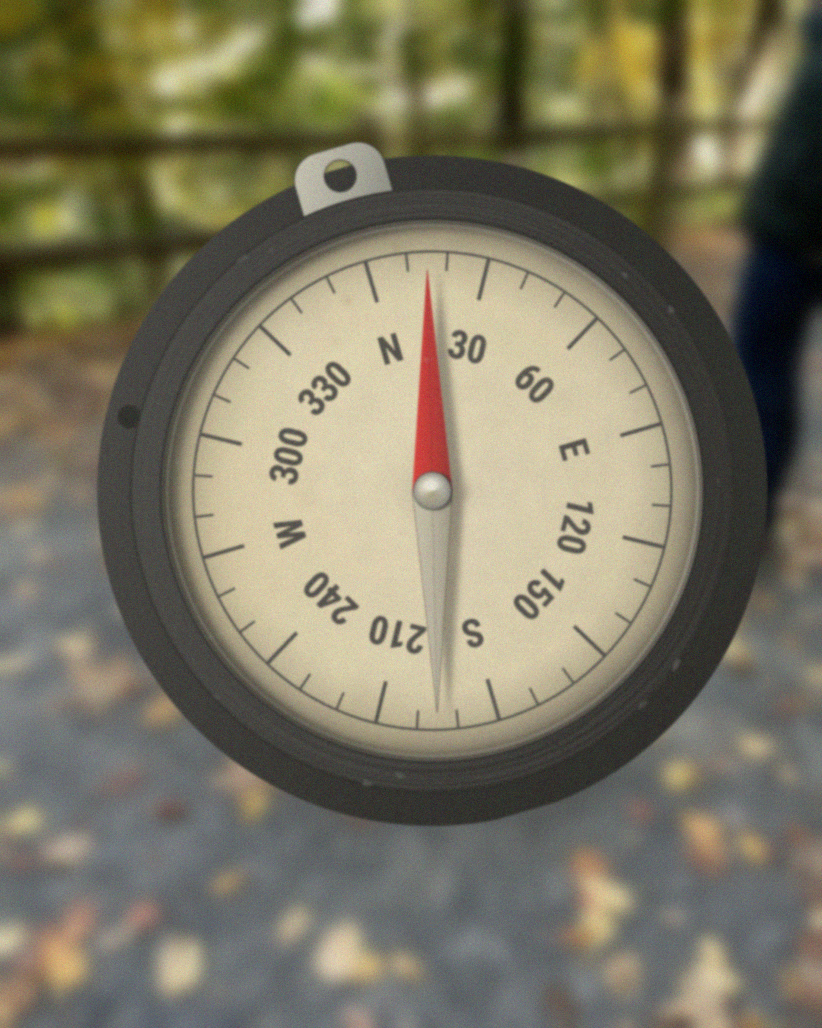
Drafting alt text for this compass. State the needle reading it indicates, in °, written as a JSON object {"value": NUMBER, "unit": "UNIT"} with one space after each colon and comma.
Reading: {"value": 15, "unit": "°"}
